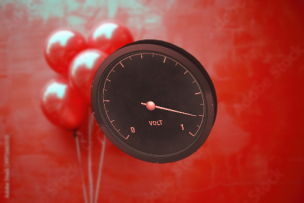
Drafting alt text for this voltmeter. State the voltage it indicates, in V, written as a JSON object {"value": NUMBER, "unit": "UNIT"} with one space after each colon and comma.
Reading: {"value": 0.9, "unit": "V"}
